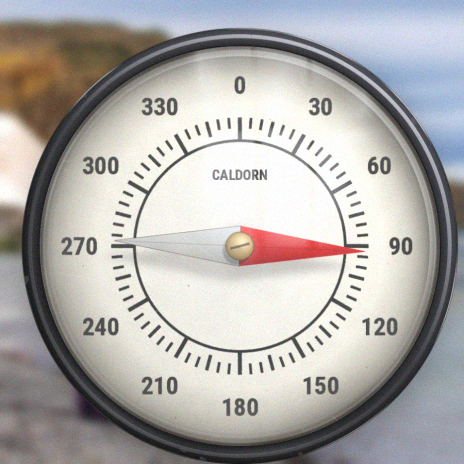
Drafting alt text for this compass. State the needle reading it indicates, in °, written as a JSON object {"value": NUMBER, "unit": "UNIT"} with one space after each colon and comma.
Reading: {"value": 92.5, "unit": "°"}
